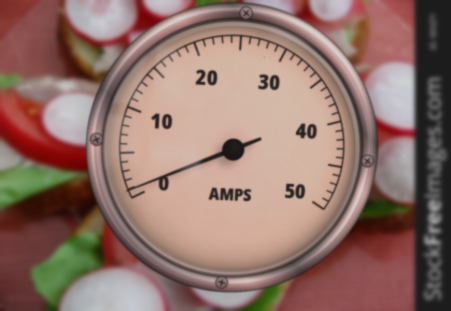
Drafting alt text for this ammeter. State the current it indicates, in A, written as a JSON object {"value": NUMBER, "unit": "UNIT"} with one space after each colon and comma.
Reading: {"value": 1, "unit": "A"}
